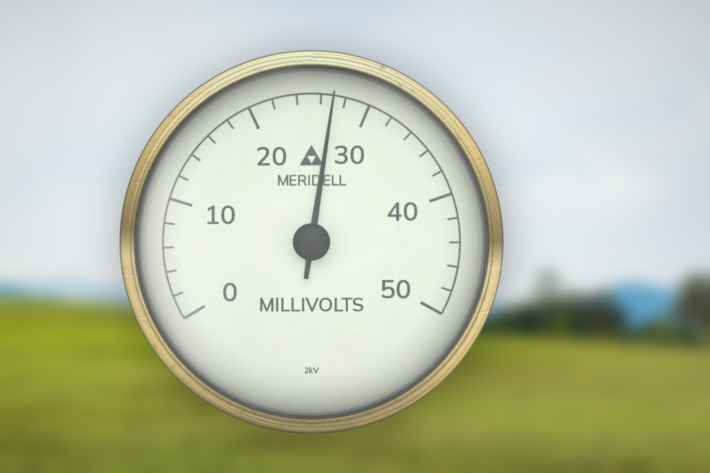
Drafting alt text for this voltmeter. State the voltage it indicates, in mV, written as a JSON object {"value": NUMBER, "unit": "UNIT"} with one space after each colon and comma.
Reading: {"value": 27, "unit": "mV"}
